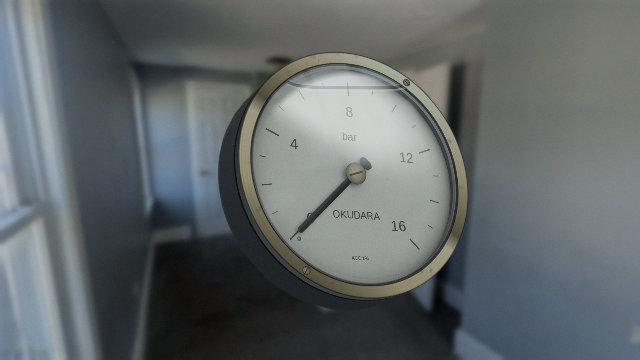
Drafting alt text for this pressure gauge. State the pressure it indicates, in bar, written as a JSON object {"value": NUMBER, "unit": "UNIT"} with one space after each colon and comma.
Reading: {"value": 0, "unit": "bar"}
